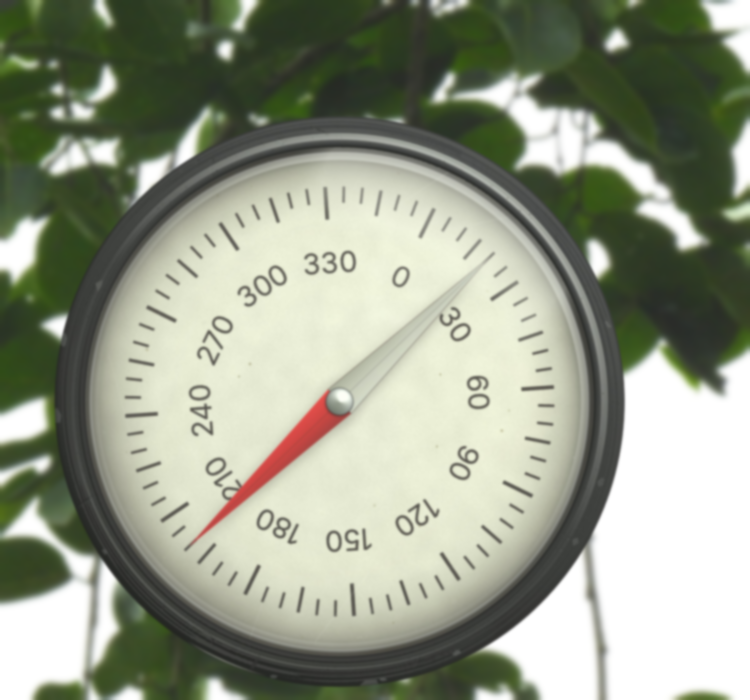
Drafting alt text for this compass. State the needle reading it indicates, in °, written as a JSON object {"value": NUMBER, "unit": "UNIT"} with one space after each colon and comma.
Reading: {"value": 200, "unit": "°"}
